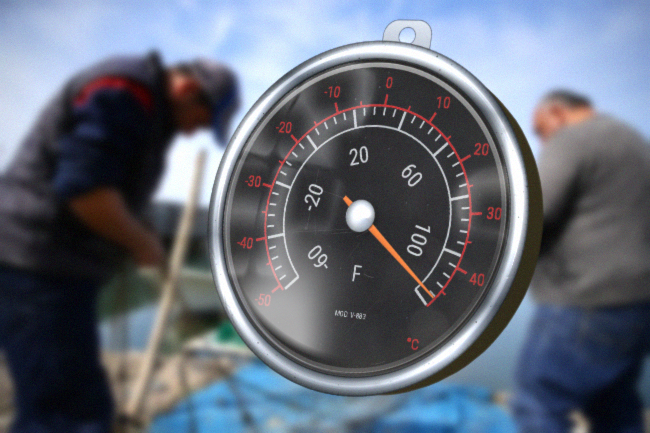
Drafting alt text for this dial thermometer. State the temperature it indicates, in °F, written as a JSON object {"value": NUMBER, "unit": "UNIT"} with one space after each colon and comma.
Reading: {"value": 116, "unit": "°F"}
